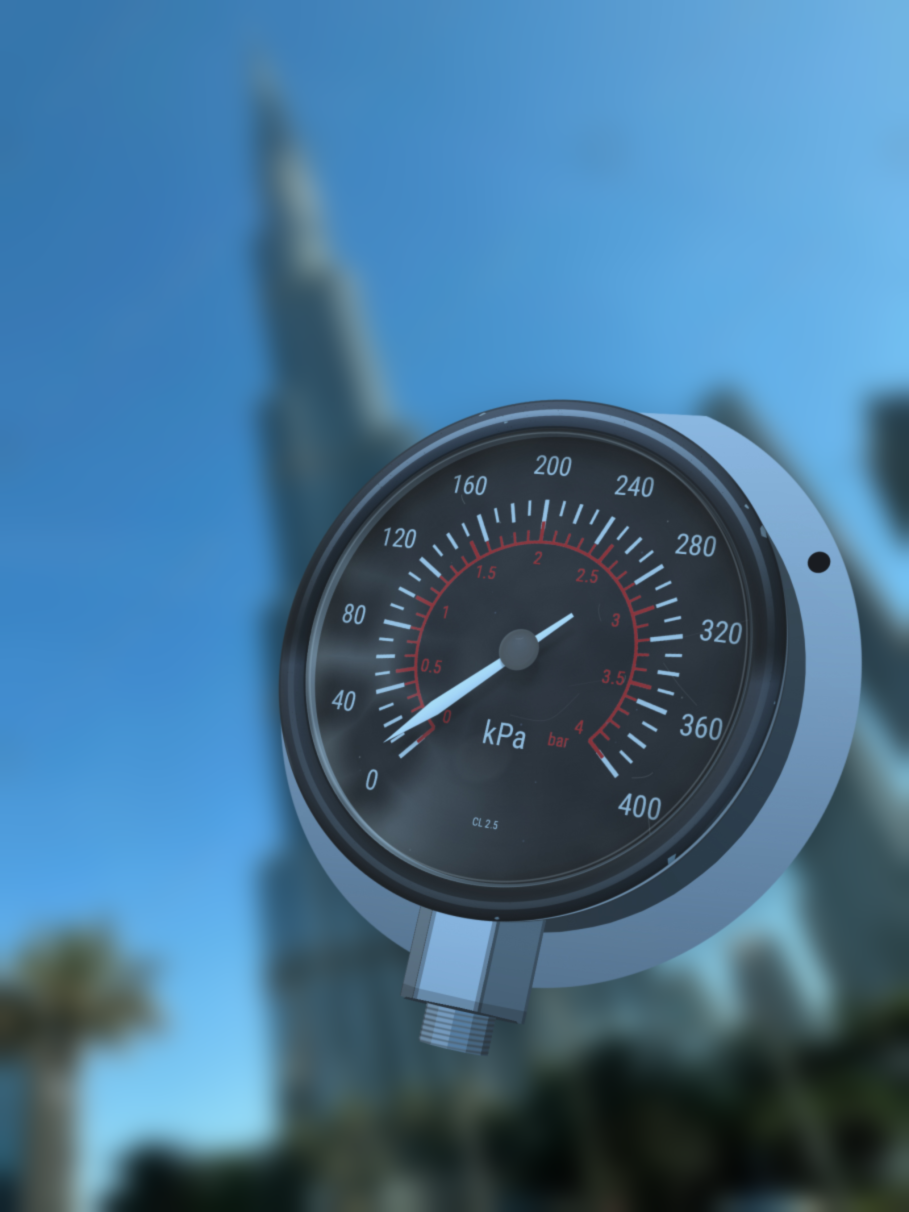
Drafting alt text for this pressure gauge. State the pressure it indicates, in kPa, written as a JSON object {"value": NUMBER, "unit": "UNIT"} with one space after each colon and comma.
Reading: {"value": 10, "unit": "kPa"}
